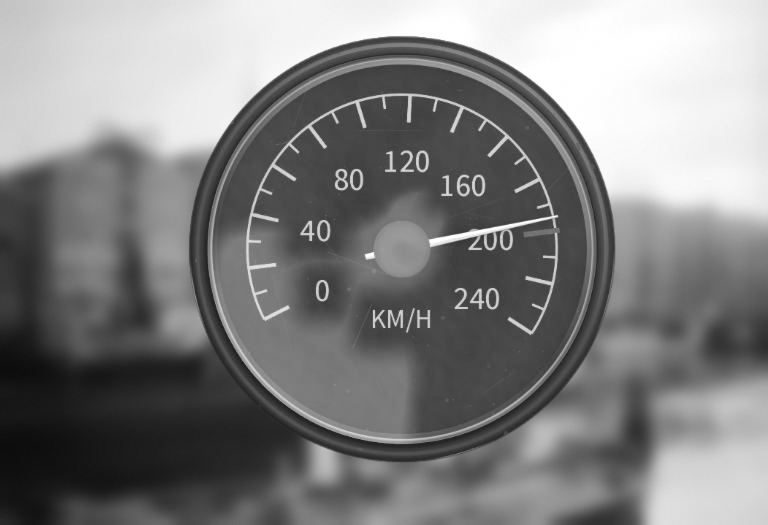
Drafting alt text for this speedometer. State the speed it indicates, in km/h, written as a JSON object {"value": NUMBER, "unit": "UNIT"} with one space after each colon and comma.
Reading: {"value": 195, "unit": "km/h"}
